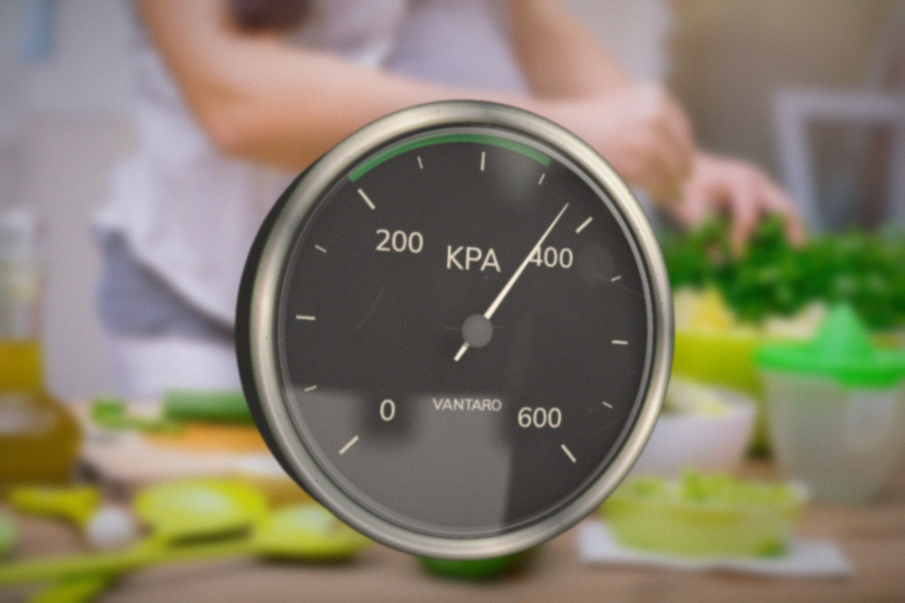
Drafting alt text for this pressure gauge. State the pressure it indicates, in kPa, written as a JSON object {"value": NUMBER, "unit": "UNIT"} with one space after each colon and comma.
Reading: {"value": 375, "unit": "kPa"}
